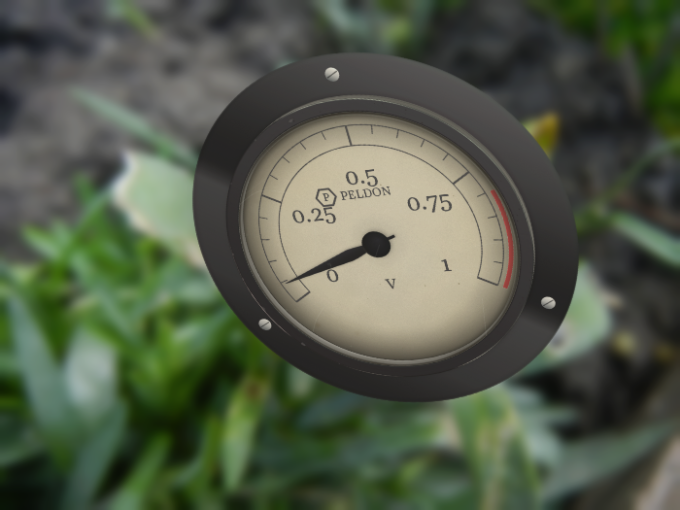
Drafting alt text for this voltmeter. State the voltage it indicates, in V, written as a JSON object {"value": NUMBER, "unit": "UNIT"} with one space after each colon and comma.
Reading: {"value": 0.05, "unit": "V"}
